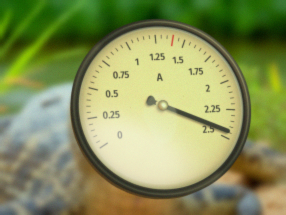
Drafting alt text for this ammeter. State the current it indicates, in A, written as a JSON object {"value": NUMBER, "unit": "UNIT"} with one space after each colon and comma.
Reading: {"value": 2.45, "unit": "A"}
